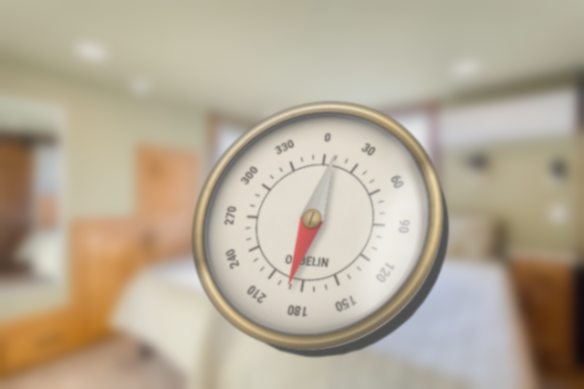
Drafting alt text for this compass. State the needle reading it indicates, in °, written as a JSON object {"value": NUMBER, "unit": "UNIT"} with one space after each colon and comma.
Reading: {"value": 190, "unit": "°"}
